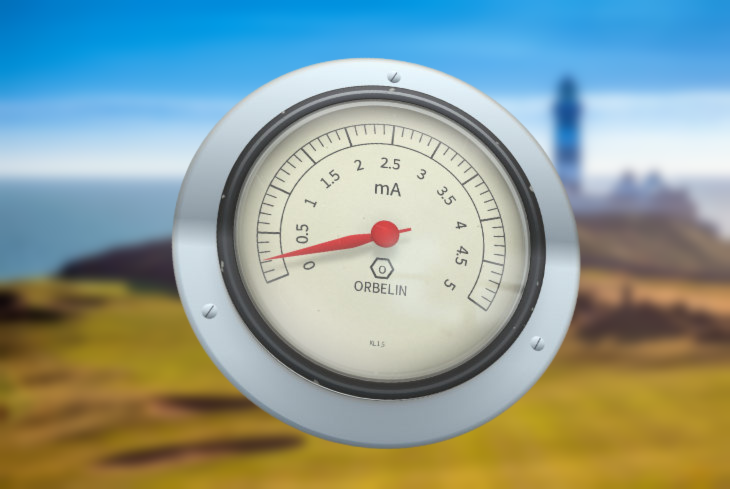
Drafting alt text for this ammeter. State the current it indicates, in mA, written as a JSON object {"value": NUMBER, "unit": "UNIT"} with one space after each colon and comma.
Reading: {"value": 0.2, "unit": "mA"}
